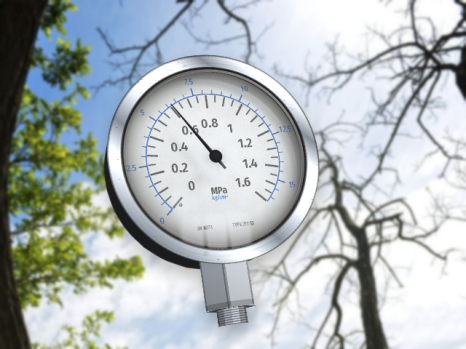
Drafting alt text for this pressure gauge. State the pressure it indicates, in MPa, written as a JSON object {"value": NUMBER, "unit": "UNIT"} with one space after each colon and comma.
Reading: {"value": 0.6, "unit": "MPa"}
